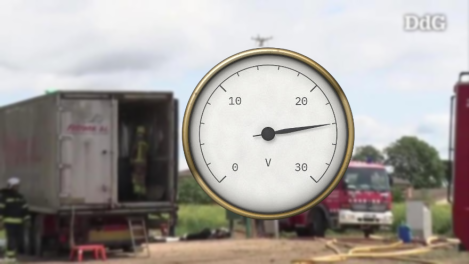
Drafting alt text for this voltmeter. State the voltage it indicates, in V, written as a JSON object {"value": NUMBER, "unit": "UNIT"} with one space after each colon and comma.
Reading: {"value": 24, "unit": "V"}
